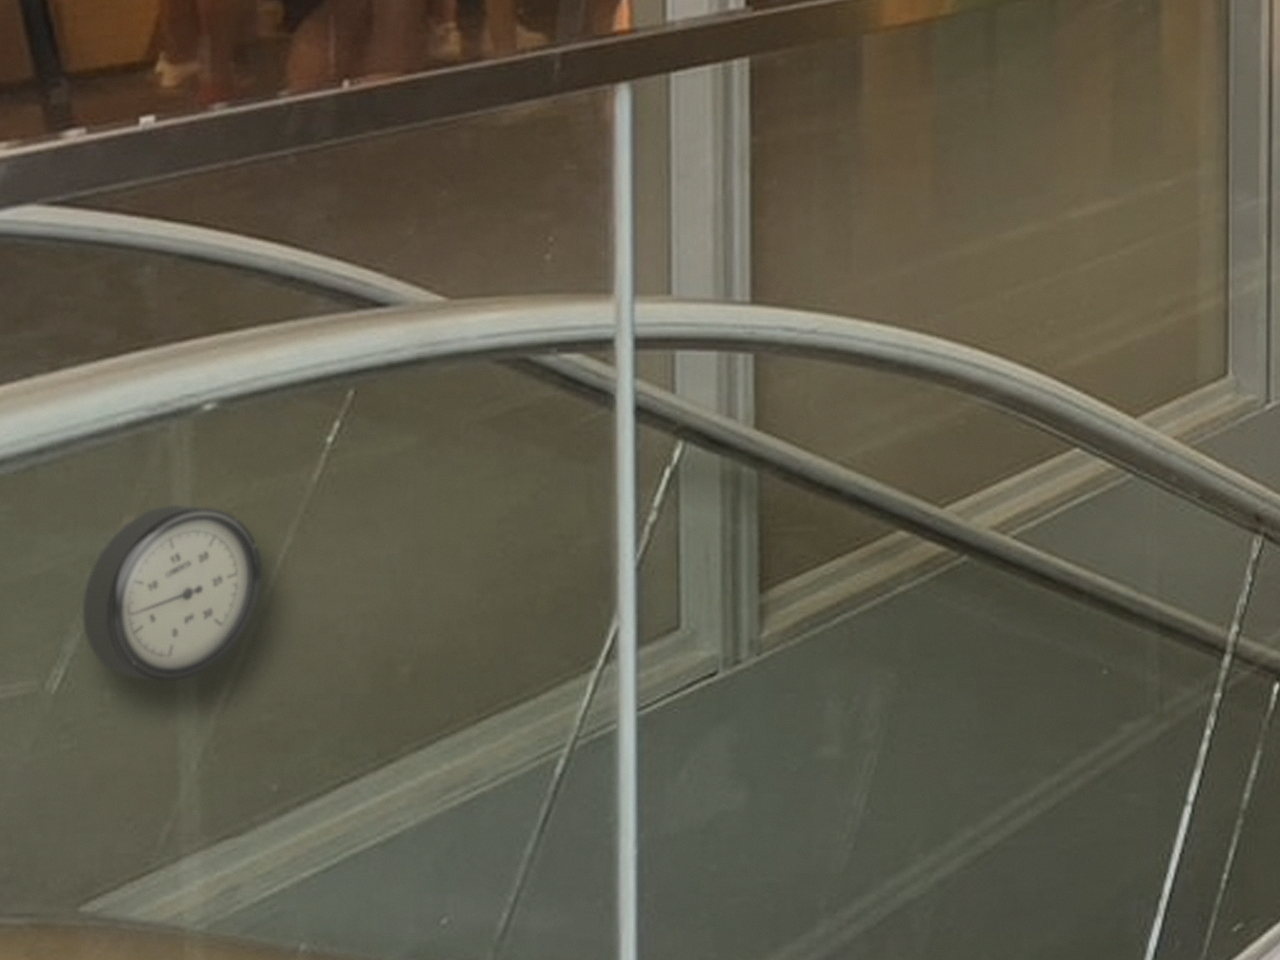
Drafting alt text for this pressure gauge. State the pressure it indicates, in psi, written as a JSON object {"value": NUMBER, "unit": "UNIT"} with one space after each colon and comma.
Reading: {"value": 7, "unit": "psi"}
